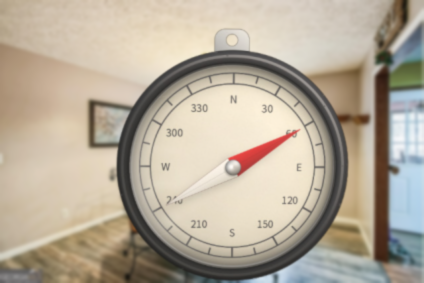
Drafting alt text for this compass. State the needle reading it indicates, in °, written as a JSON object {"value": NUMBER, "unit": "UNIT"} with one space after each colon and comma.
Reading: {"value": 60, "unit": "°"}
